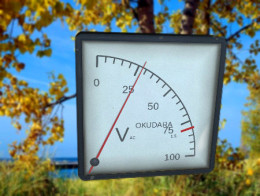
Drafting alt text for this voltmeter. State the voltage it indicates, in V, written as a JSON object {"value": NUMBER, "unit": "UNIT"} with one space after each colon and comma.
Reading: {"value": 27.5, "unit": "V"}
